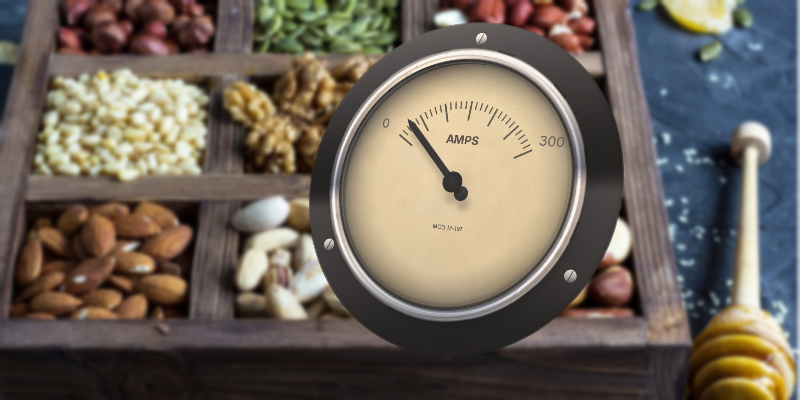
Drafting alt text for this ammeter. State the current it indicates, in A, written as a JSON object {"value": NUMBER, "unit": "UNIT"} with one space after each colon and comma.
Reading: {"value": 30, "unit": "A"}
